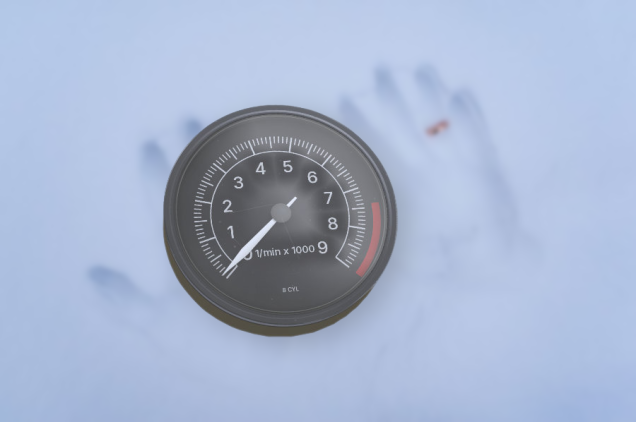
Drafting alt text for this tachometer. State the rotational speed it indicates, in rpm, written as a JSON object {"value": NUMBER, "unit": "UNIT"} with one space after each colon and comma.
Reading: {"value": 100, "unit": "rpm"}
